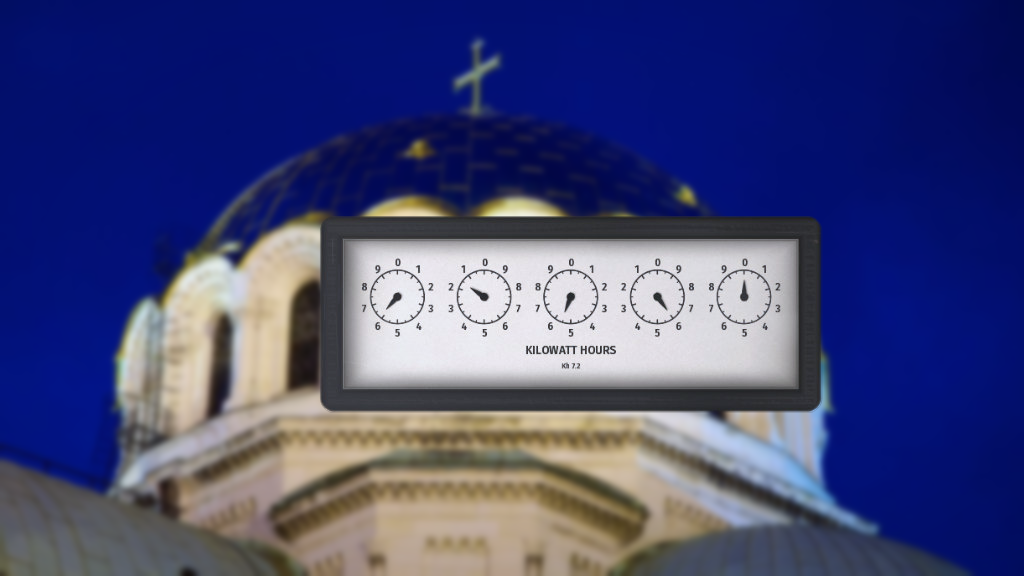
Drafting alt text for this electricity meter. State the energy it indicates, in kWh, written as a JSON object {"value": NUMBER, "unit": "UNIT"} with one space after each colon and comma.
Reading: {"value": 61560, "unit": "kWh"}
